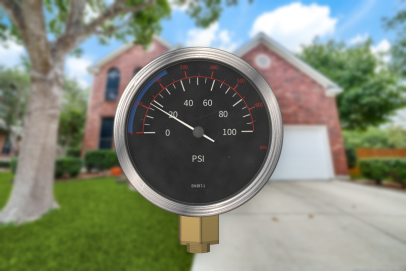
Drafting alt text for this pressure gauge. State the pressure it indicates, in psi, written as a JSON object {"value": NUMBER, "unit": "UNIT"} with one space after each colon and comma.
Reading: {"value": 17.5, "unit": "psi"}
